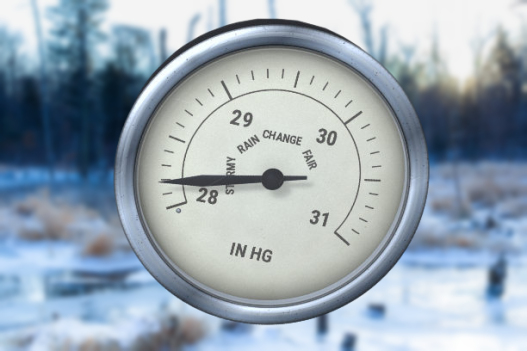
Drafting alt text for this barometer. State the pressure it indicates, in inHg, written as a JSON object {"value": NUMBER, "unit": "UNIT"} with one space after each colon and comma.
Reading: {"value": 28.2, "unit": "inHg"}
